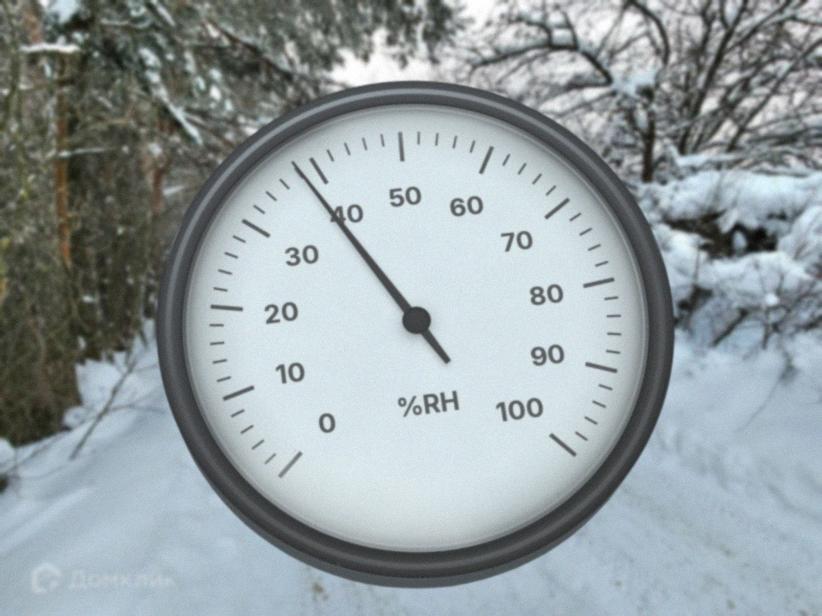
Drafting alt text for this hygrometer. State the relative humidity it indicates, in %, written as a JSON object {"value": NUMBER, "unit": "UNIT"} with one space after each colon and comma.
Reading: {"value": 38, "unit": "%"}
